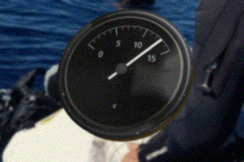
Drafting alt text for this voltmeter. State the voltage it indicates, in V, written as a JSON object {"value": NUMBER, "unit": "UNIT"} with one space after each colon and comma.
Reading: {"value": 13, "unit": "V"}
